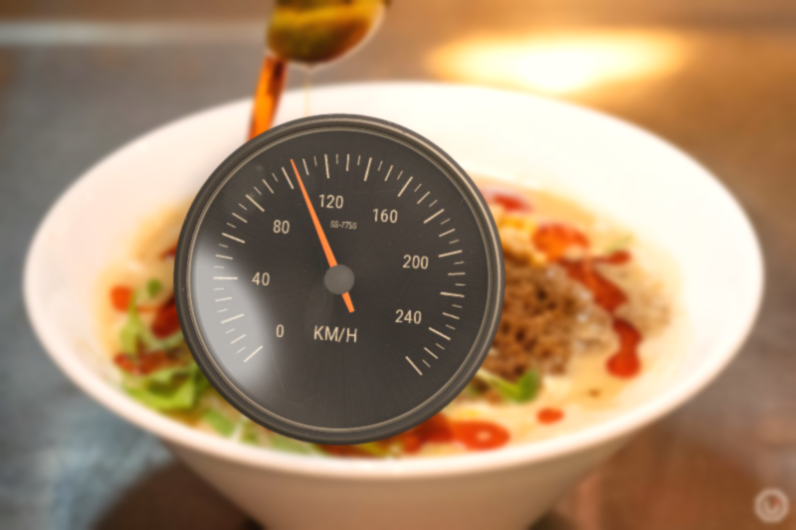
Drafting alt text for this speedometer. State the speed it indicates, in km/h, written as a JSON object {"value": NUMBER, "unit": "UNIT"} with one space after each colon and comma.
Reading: {"value": 105, "unit": "km/h"}
